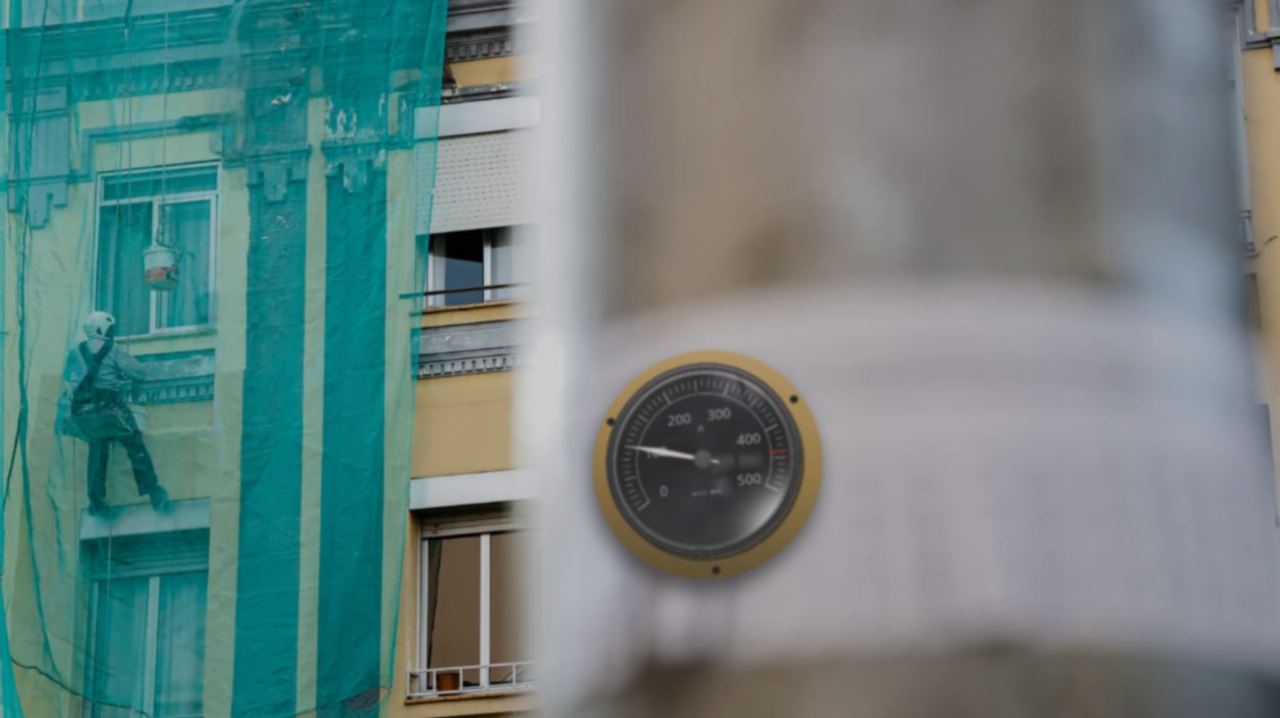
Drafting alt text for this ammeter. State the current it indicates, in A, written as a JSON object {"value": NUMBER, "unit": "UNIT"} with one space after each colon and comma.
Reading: {"value": 100, "unit": "A"}
